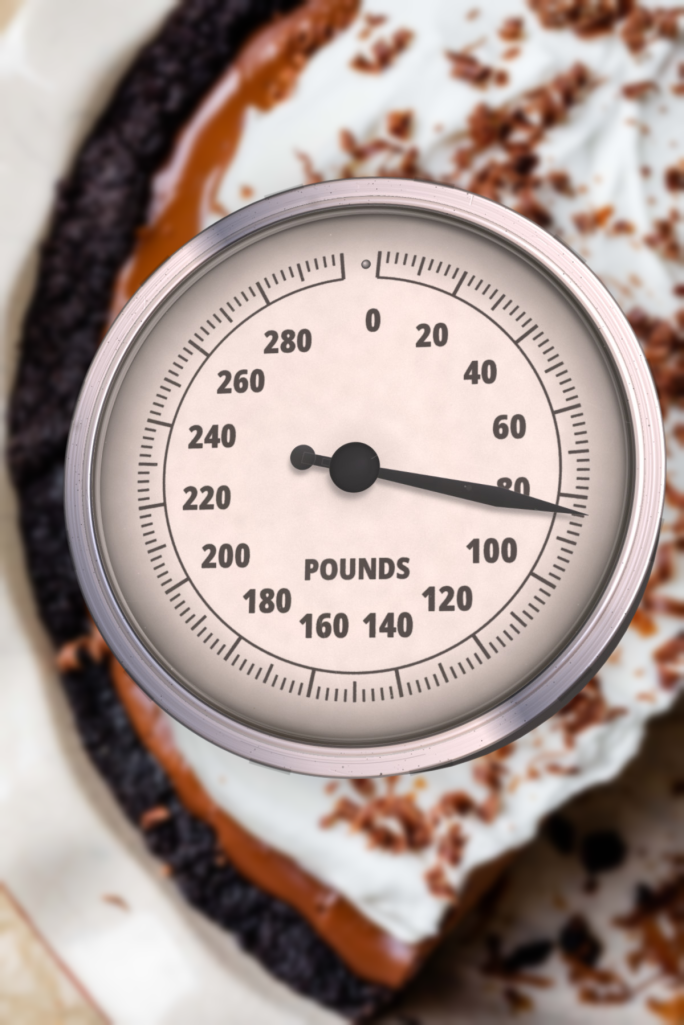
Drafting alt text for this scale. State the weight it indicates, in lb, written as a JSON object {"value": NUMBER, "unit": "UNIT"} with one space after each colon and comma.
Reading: {"value": 84, "unit": "lb"}
